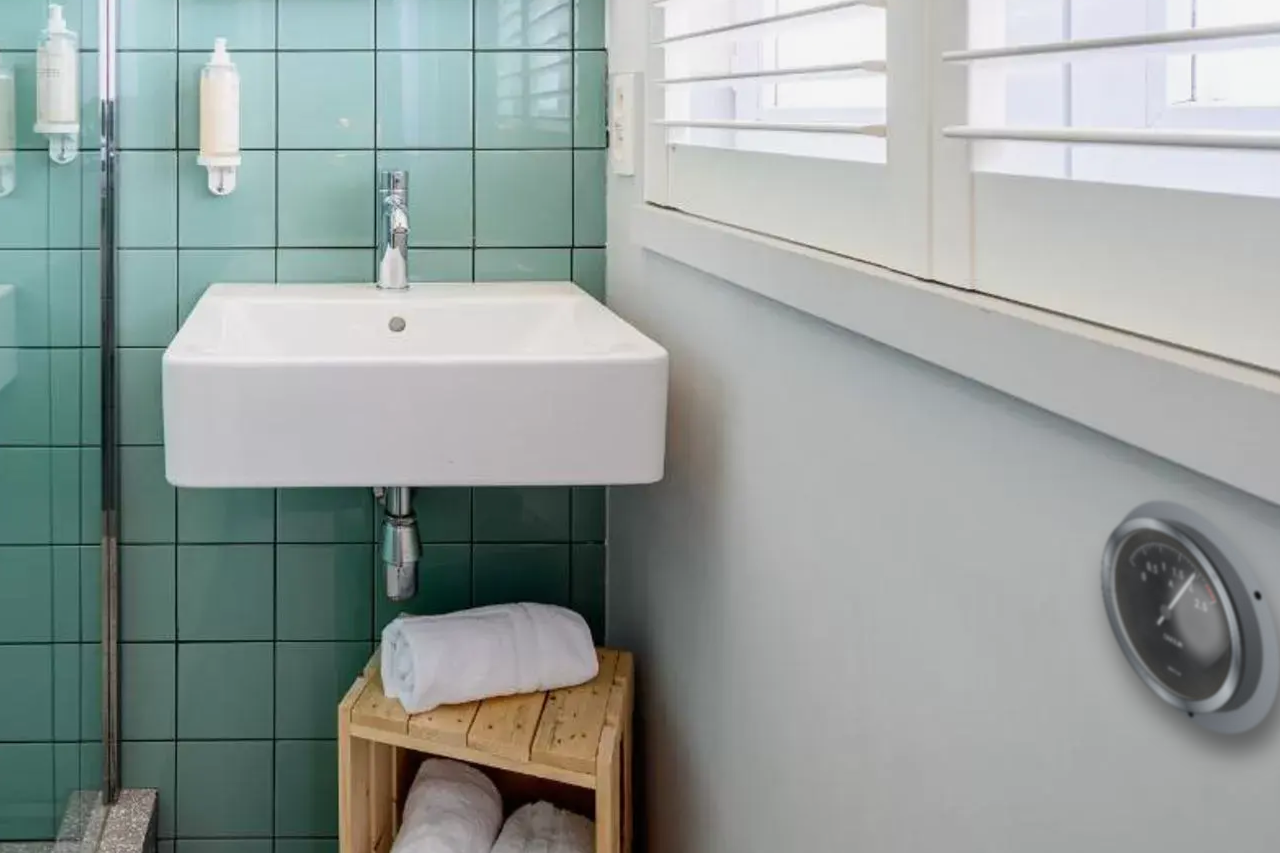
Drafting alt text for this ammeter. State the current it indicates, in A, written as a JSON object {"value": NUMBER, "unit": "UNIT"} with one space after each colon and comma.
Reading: {"value": 2, "unit": "A"}
